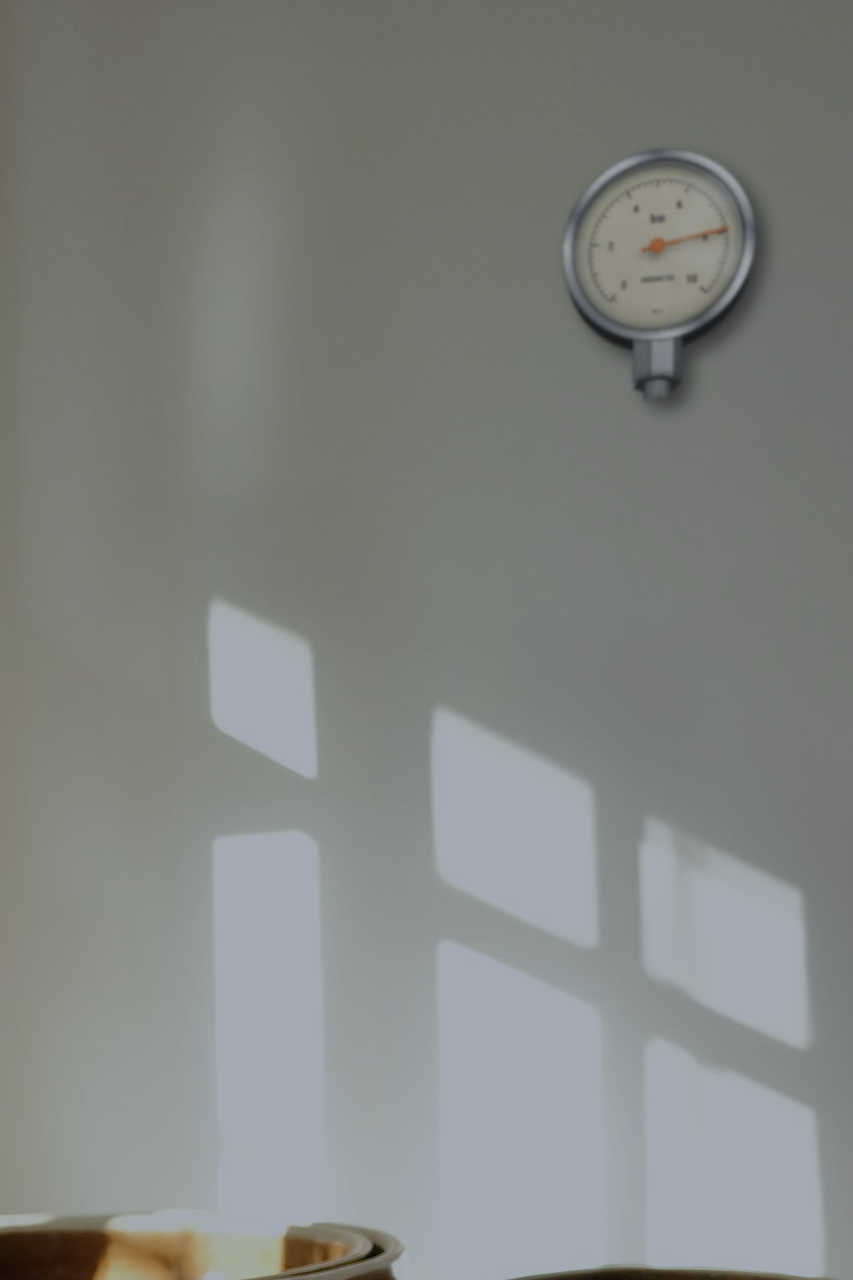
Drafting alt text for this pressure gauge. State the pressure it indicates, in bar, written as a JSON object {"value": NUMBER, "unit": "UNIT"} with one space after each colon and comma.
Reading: {"value": 8, "unit": "bar"}
